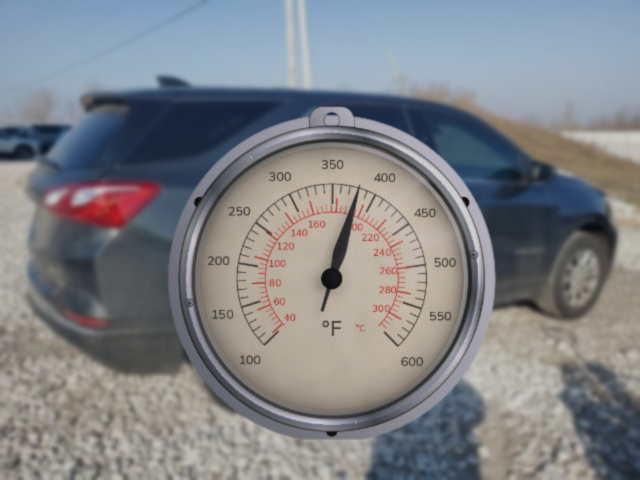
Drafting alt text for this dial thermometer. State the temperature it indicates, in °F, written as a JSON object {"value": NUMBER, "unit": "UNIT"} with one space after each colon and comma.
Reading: {"value": 380, "unit": "°F"}
